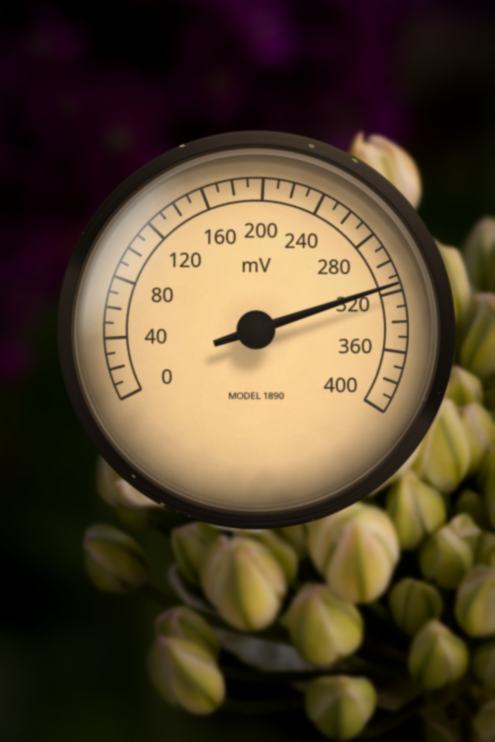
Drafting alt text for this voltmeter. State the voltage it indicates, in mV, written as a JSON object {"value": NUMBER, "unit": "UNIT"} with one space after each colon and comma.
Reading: {"value": 315, "unit": "mV"}
